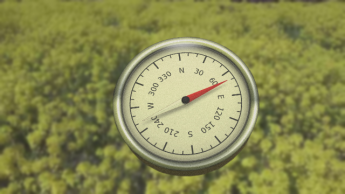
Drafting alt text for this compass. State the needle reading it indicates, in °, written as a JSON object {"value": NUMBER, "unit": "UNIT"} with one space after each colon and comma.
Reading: {"value": 70, "unit": "°"}
